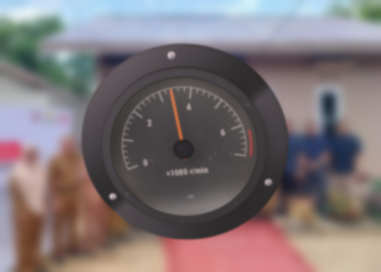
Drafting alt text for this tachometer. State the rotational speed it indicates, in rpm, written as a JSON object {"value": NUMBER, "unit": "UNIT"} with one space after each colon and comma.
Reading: {"value": 3400, "unit": "rpm"}
